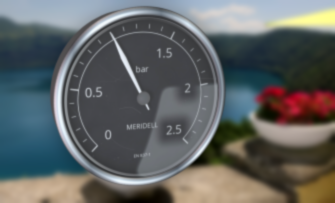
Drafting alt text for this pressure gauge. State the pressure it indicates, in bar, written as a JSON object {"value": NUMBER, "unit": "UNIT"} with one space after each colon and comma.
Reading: {"value": 1, "unit": "bar"}
